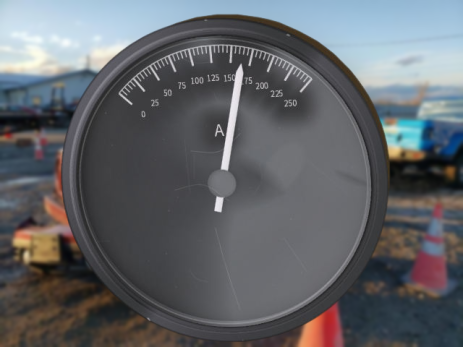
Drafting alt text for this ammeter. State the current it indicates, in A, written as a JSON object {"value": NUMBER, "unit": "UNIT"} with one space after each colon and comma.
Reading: {"value": 165, "unit": "A"}
